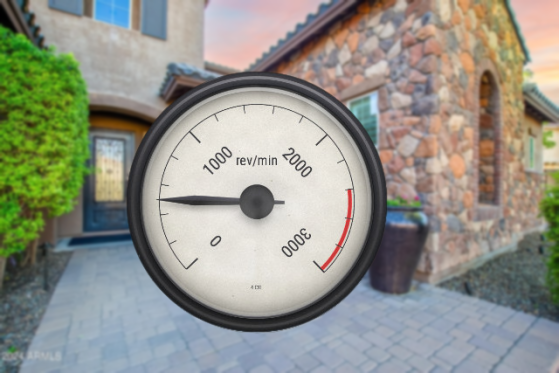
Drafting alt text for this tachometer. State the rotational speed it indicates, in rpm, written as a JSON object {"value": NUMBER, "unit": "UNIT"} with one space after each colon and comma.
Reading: {"value": 500, "unit": "rpm"}
